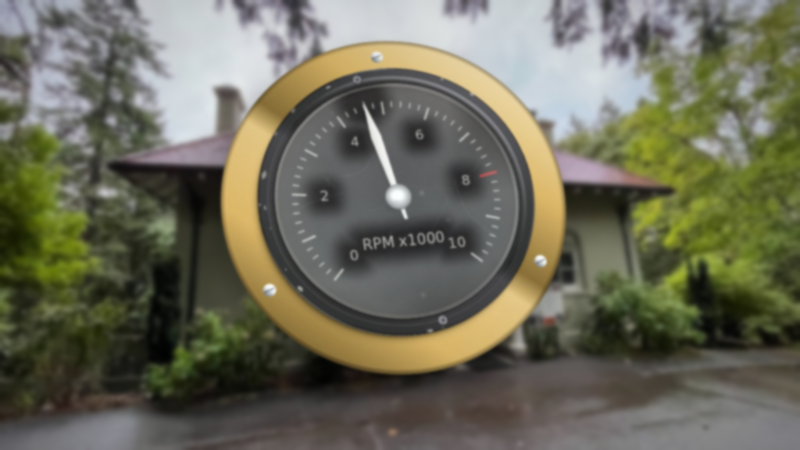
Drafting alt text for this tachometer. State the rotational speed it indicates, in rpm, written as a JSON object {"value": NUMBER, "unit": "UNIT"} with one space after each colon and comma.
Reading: {"value": 4600, "unit": "rpm"}
